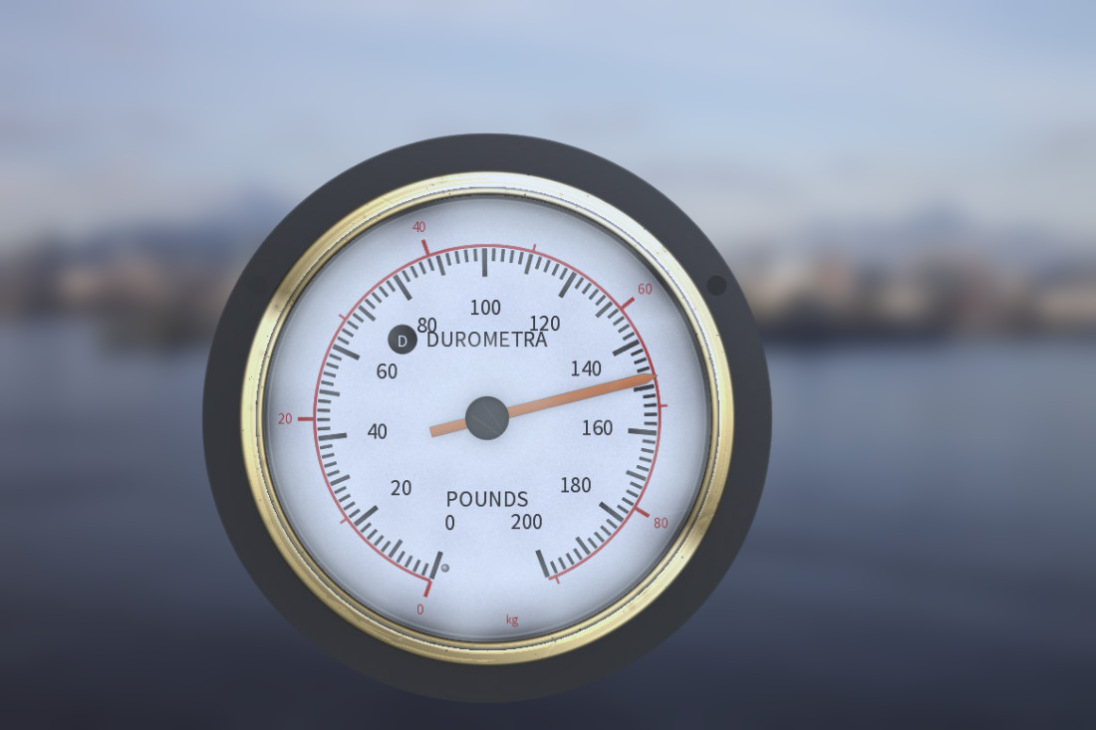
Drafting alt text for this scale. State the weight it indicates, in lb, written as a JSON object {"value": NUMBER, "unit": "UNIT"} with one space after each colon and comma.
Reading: {"value": 148, "unit": "lb"}
